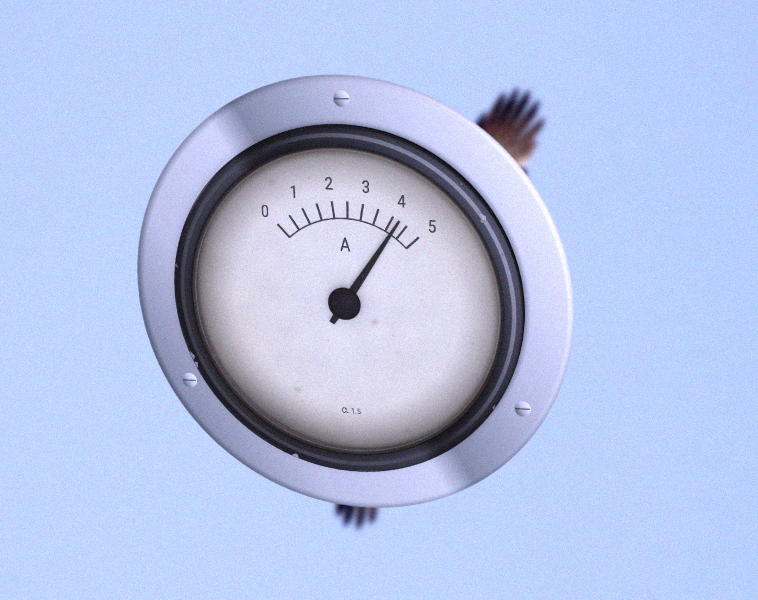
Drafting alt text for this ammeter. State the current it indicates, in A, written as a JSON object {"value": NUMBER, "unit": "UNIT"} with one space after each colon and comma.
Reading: {"value": 4.25, "unit": "A"}
